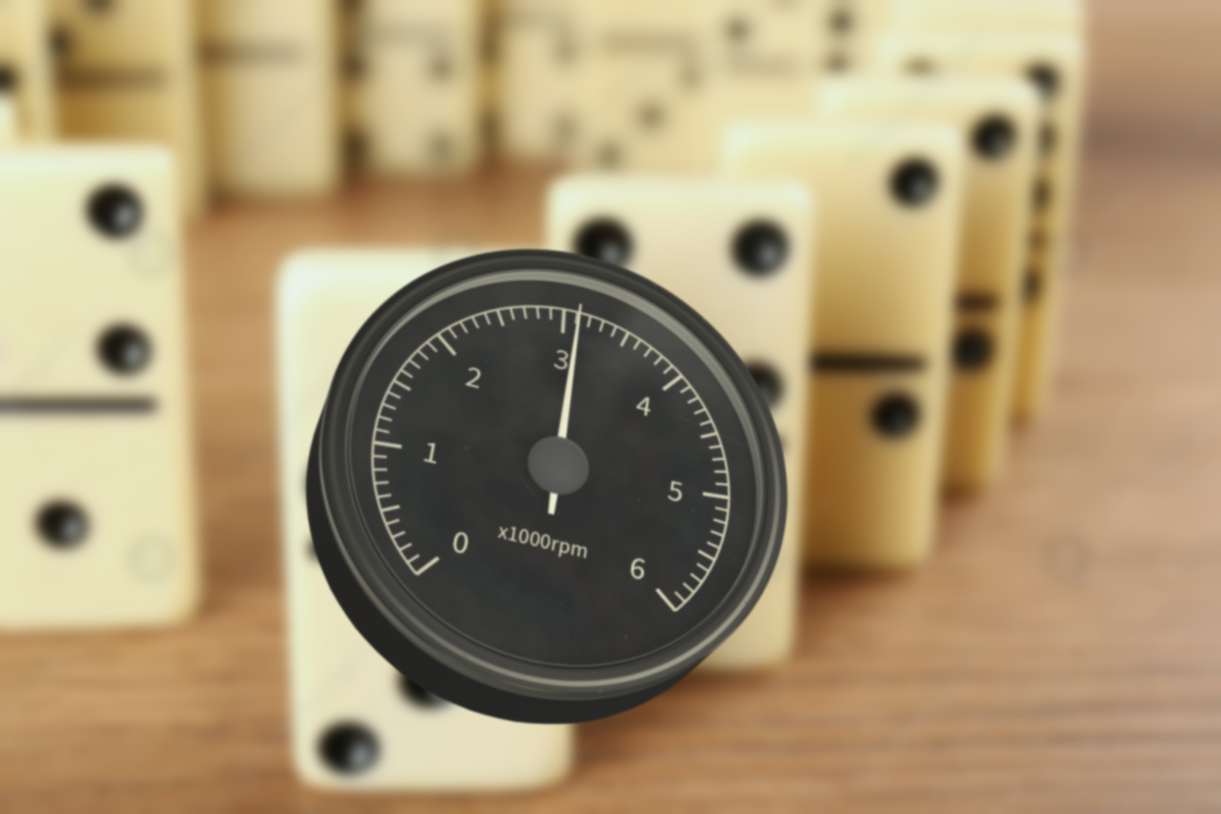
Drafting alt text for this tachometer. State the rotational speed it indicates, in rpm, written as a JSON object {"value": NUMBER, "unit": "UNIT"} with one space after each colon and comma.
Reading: {"value": 3100, "unit": "rpm"}
